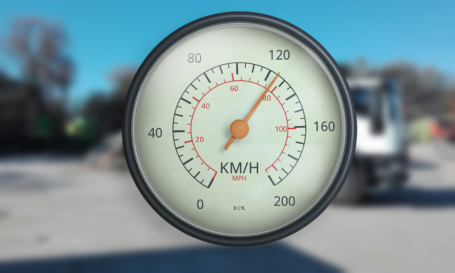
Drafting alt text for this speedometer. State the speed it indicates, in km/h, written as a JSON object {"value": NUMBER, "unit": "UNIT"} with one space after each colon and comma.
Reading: {"value": 125, "unit": "km/h"}
